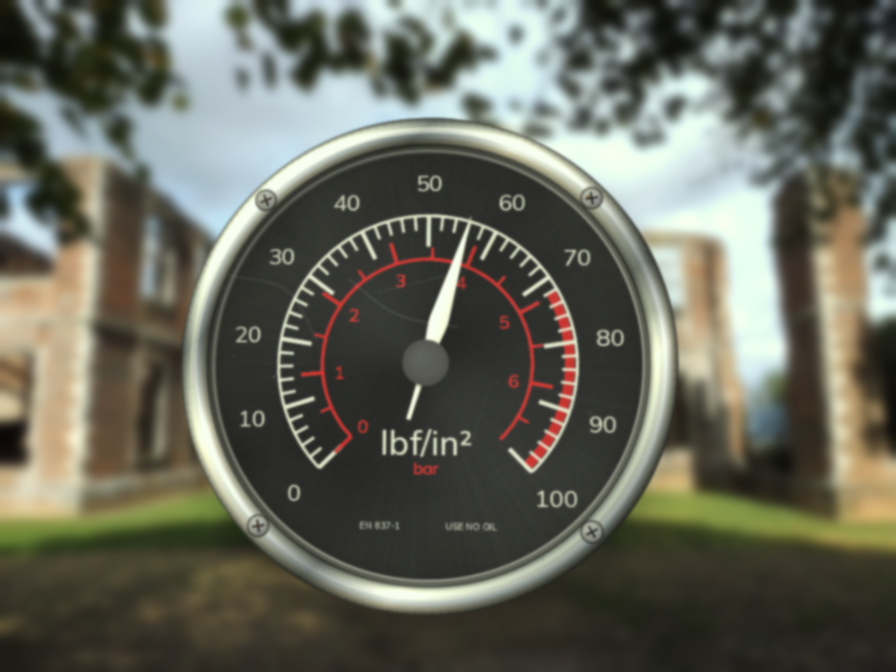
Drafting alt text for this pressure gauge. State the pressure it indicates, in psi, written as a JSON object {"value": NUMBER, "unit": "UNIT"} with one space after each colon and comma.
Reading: {"value": 56, "unit": "psi"}
